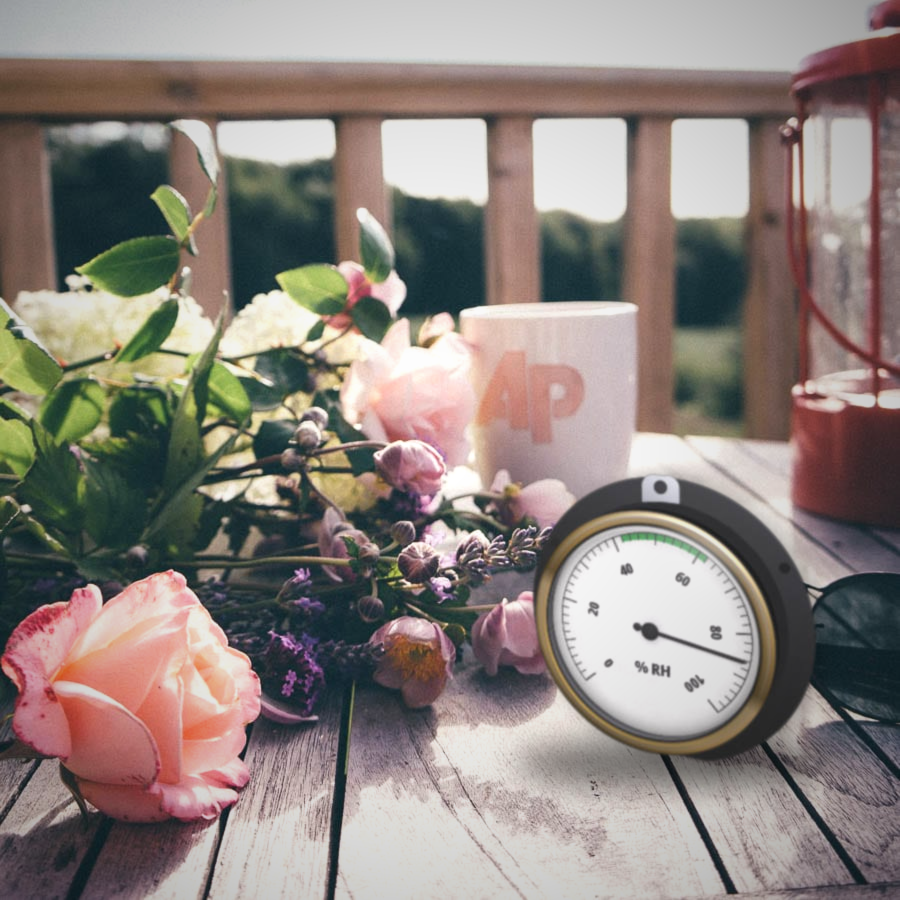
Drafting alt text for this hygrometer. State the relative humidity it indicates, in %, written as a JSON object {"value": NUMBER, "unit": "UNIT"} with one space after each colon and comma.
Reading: {"value": 86, "unit": "%"}
